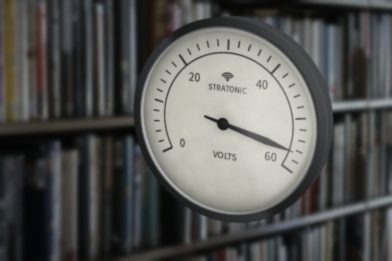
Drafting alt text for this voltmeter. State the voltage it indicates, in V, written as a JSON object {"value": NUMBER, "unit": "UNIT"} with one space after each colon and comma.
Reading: {"value": 56, "unit": "V"}
